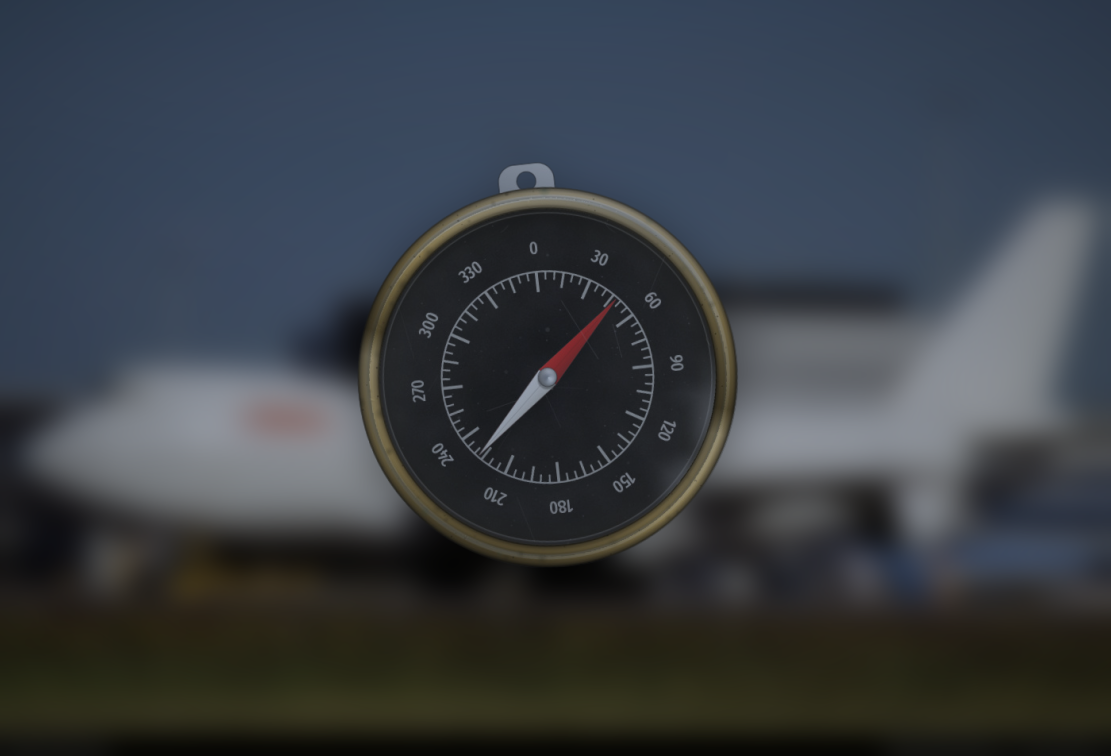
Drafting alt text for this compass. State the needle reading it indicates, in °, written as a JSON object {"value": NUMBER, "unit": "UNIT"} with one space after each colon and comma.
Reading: {"value": 47.5, "unit": "°"}
